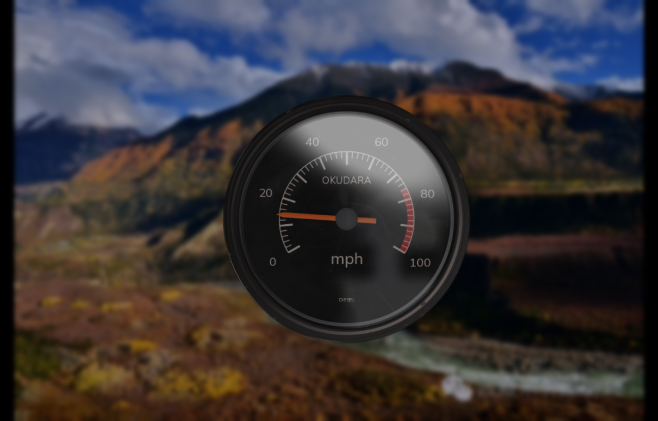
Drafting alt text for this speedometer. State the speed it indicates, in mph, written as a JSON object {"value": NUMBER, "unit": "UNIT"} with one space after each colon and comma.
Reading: {"value": 14, "unit": "mph"}
